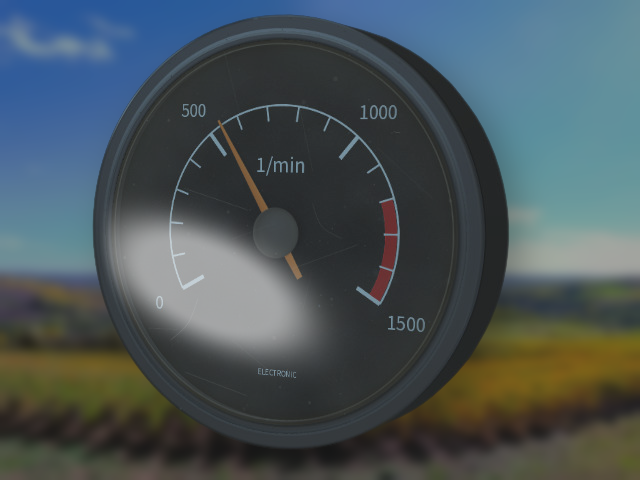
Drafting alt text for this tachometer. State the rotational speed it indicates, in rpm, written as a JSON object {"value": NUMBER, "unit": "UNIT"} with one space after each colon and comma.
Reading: {"value": 550, "unit": "rpm"}
